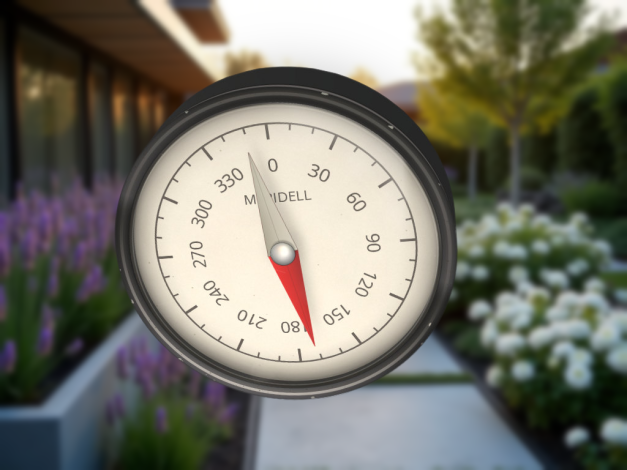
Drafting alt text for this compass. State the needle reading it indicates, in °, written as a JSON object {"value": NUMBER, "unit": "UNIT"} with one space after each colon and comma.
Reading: {"value": 170, "unit": "°"}
